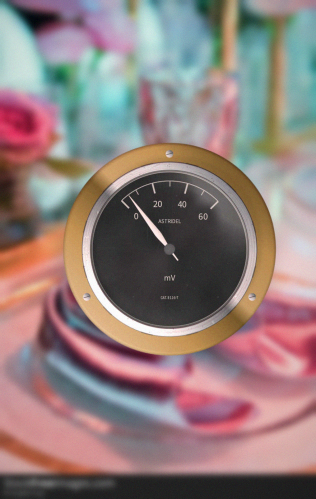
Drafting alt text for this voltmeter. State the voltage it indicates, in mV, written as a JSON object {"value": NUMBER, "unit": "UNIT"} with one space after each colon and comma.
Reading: {"value": 5, "unit": "mV"}
